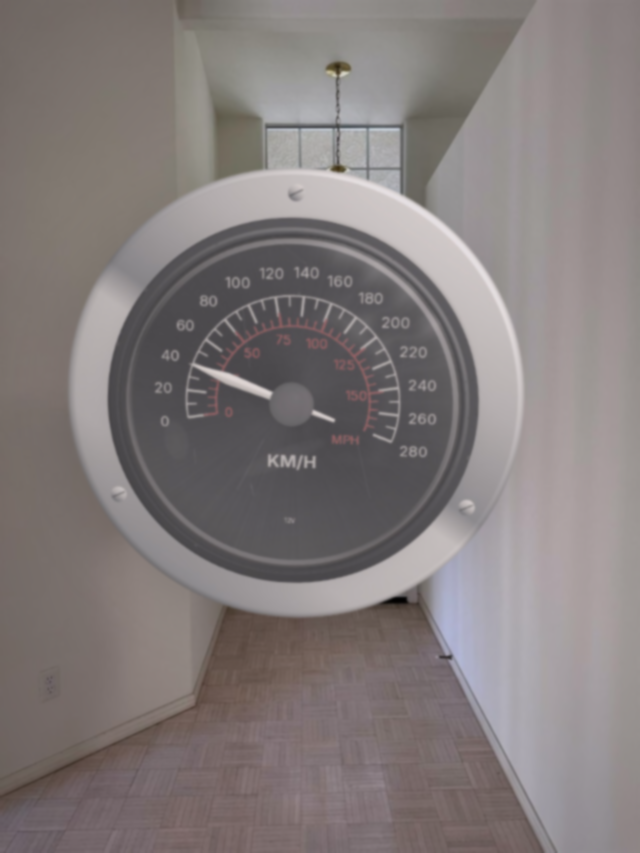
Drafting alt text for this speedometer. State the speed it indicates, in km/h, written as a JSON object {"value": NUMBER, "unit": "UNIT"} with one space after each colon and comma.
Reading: {"value": 40, "unit": "km/h"}
